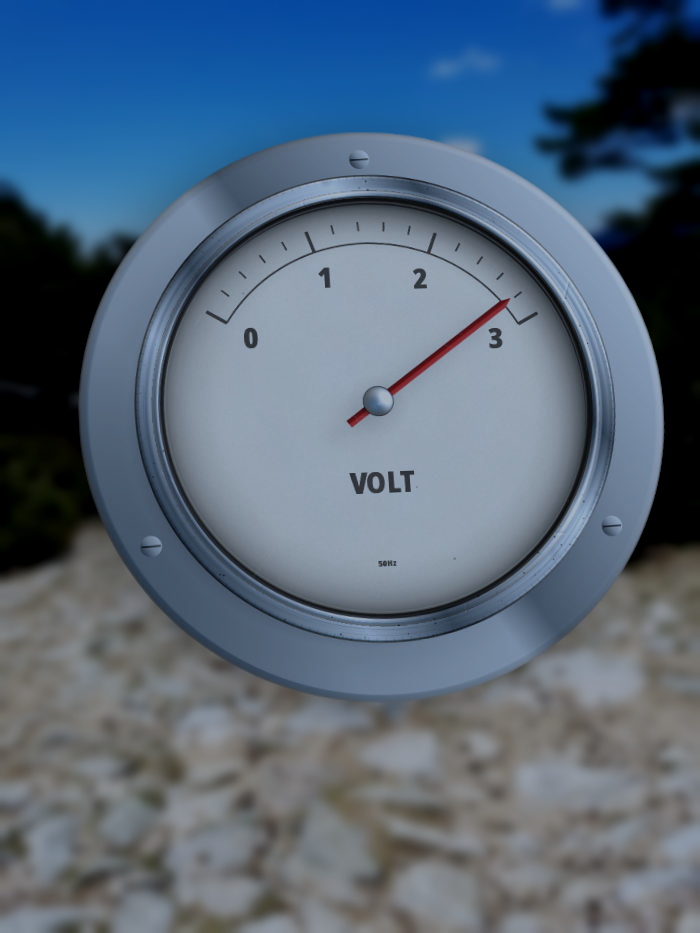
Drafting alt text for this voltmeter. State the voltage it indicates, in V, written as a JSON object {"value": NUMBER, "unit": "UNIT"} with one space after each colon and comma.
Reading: {"value": 2.8, "unit": "V"}
